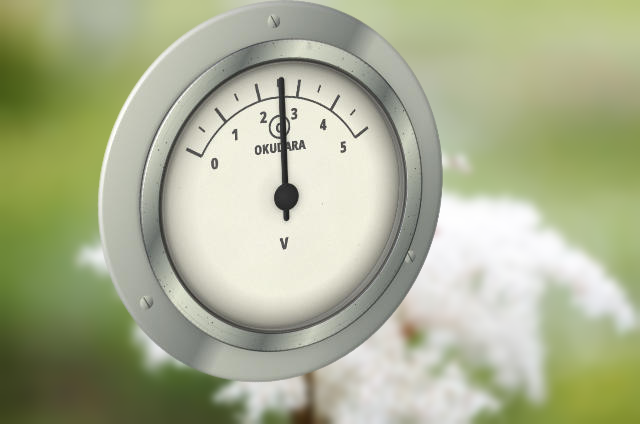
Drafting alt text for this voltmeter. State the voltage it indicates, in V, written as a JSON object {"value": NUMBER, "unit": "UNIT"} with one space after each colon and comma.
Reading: {"value": 2.5, "unit": "V"}
